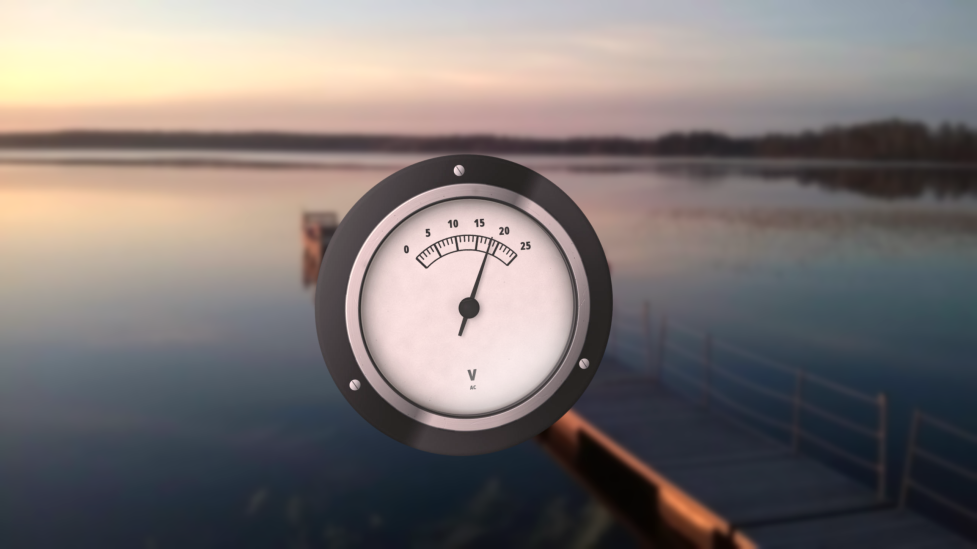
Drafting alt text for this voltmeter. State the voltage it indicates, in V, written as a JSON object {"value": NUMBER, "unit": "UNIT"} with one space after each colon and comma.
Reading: {"value": 18, "unit": "V"}
